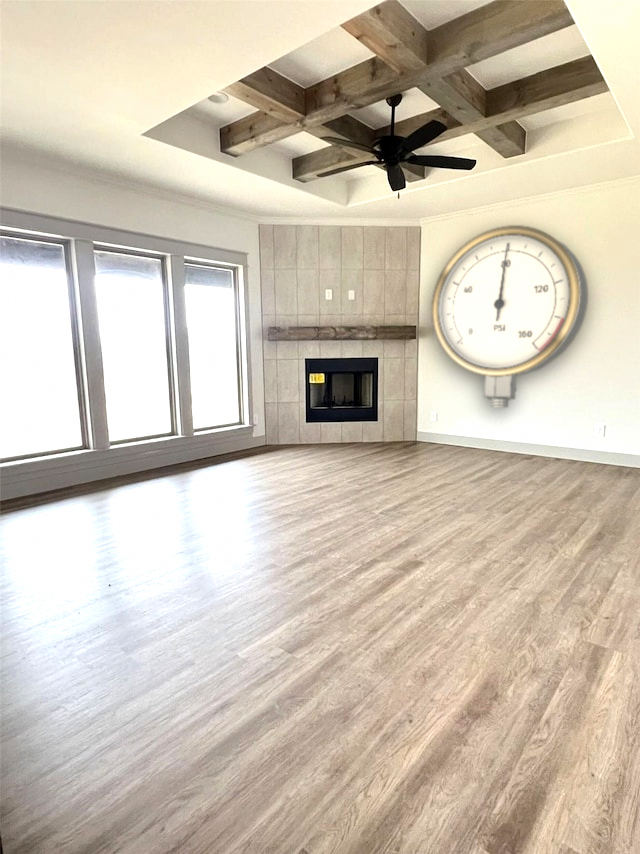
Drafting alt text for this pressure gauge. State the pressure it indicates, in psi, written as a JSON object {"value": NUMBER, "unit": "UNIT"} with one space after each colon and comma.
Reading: {"value": 80, "unit": "psi"}
